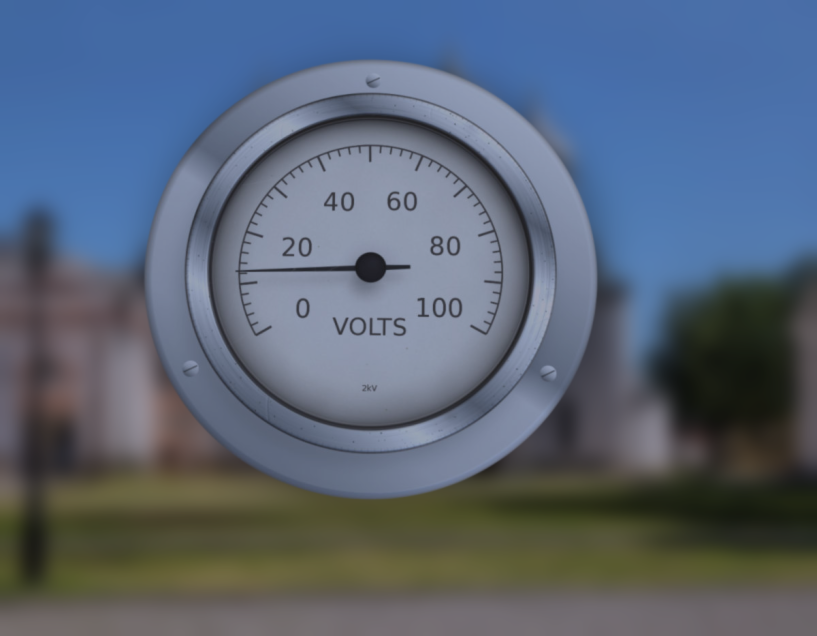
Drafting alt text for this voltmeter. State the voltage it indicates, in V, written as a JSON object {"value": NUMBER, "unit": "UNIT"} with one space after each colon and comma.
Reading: {"value": 12, "unit": "V"}
